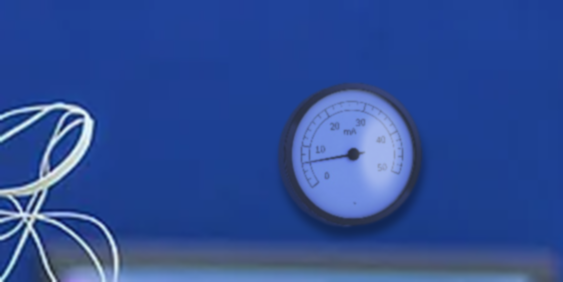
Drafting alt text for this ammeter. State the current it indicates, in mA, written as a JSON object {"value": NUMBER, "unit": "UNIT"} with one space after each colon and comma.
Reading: {"value": 6, "unit": "mA"}
